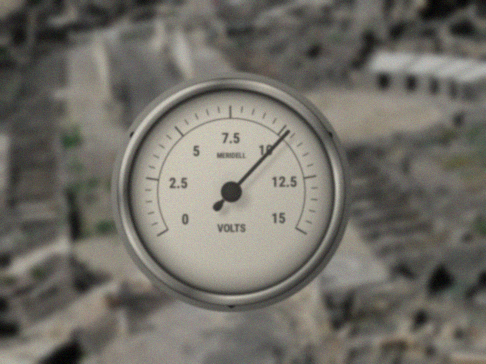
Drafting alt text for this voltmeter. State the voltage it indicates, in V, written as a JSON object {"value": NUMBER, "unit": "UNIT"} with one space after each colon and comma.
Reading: {"value": 10.25, "unit": "V"}
